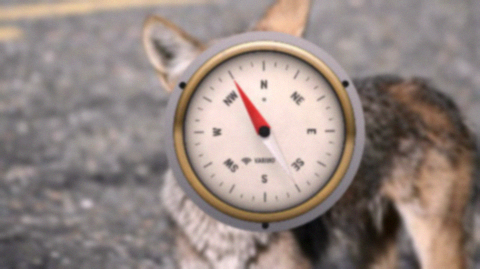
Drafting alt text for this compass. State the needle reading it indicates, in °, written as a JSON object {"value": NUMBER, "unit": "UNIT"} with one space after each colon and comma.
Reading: {"value": 330, "unit": "°"}
